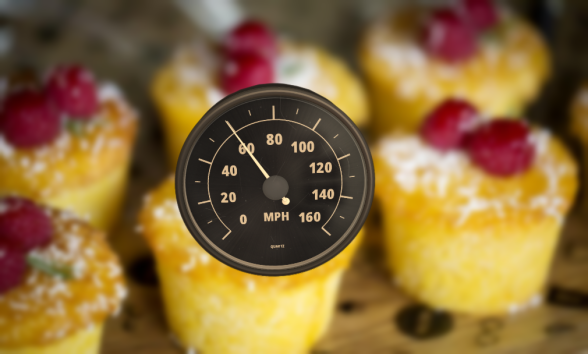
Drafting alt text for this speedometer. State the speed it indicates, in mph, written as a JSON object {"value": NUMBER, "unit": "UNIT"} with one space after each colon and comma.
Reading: {"value": 60, "unit": "mph"}
